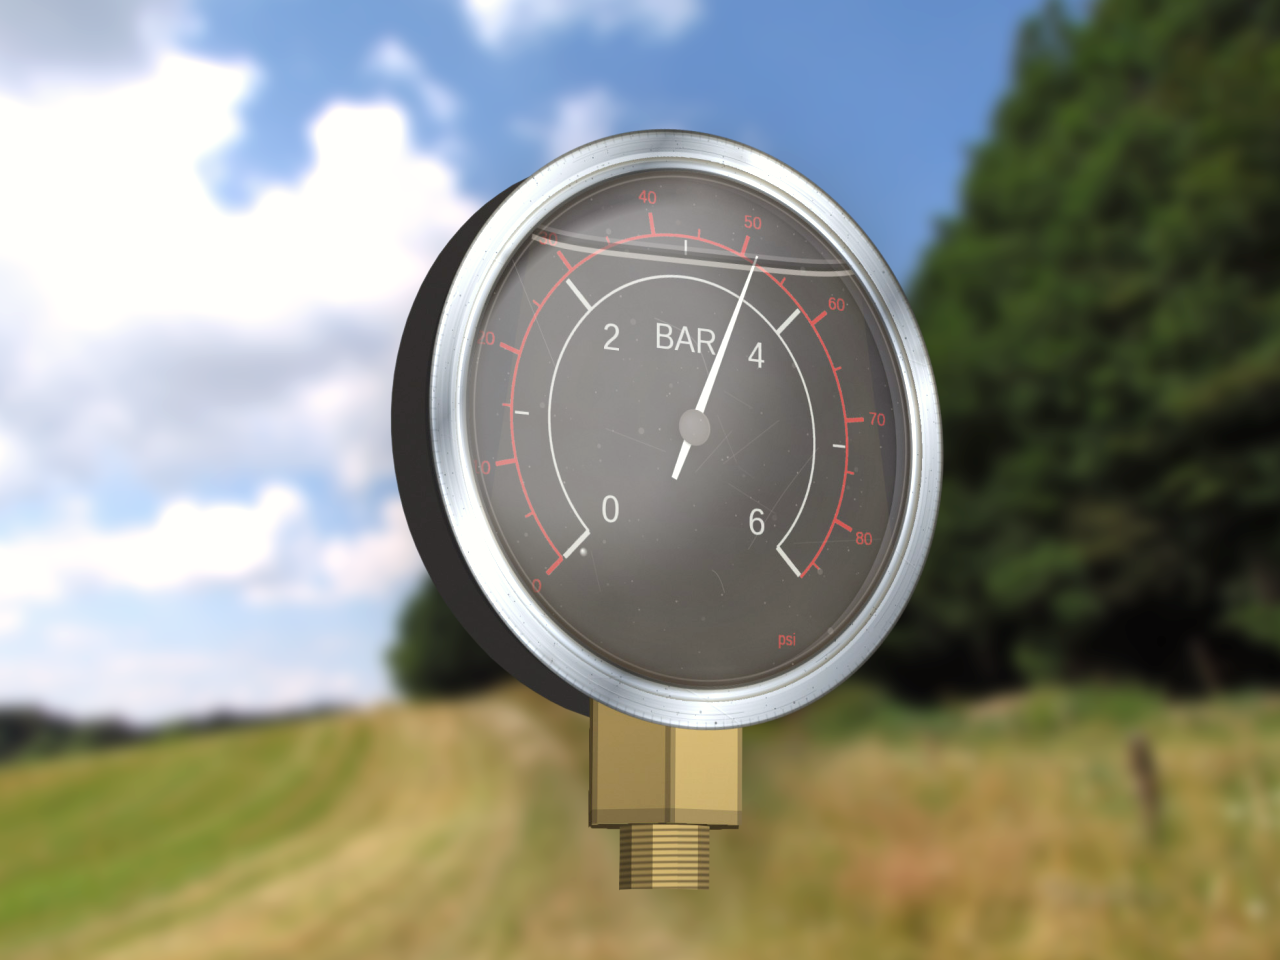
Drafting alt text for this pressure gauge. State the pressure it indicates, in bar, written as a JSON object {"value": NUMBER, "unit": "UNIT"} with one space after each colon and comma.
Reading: {"value": 3.5, "unit": "bar"}
